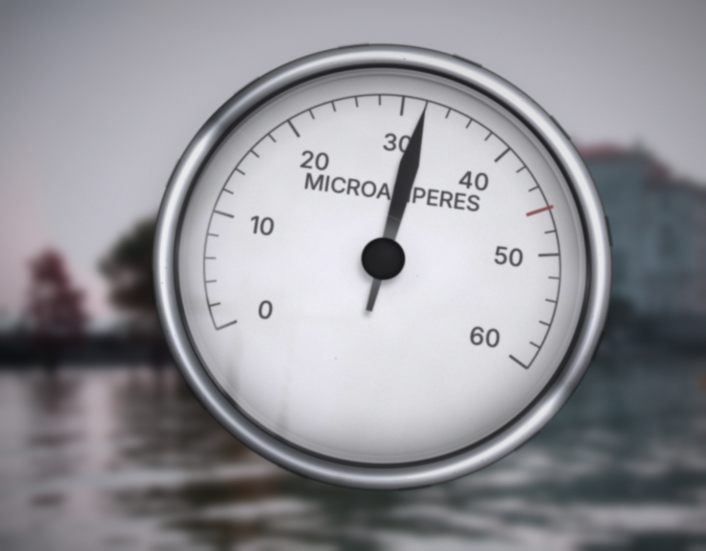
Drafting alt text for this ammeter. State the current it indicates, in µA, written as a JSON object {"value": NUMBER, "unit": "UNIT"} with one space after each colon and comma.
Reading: {"value": 32, "unit": "µA"}
